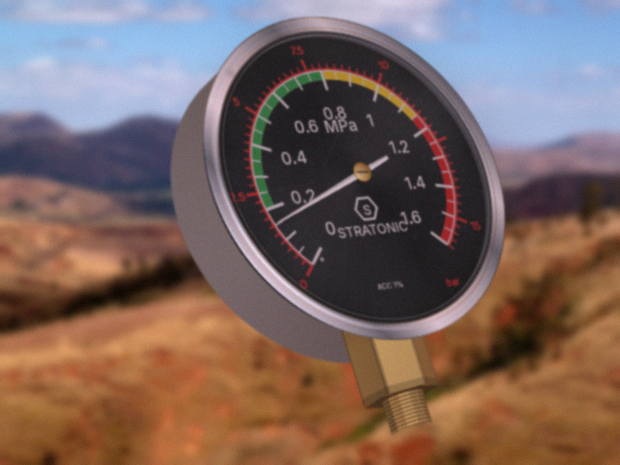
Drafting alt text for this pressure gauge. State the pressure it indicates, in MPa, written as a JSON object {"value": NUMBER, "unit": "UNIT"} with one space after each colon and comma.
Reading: {"value": 0.15, "unit": "MPa"}
